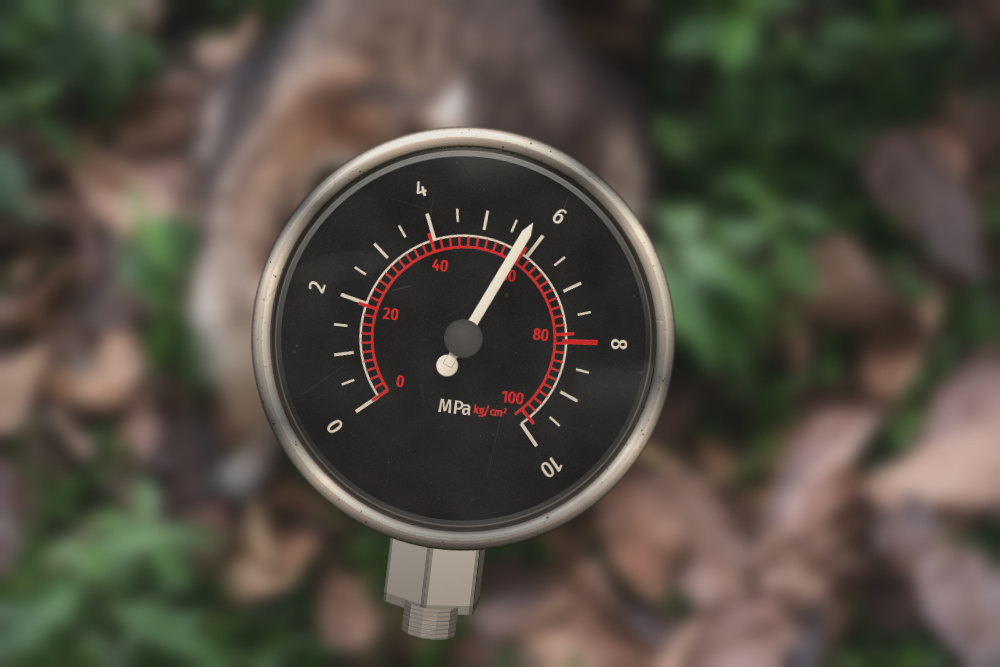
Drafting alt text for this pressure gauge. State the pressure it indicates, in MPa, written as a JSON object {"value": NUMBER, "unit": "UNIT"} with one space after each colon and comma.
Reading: {"value": 5.75, "unit": "MPa"}
